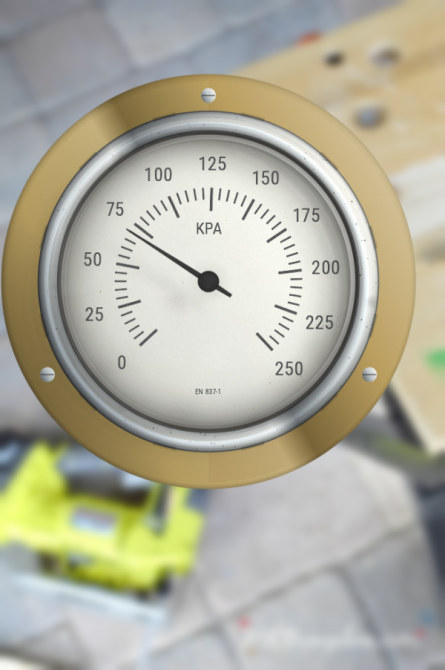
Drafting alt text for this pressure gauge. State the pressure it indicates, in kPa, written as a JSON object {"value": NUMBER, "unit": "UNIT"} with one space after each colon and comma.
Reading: {"value": 70, "unit": "kPa"}
